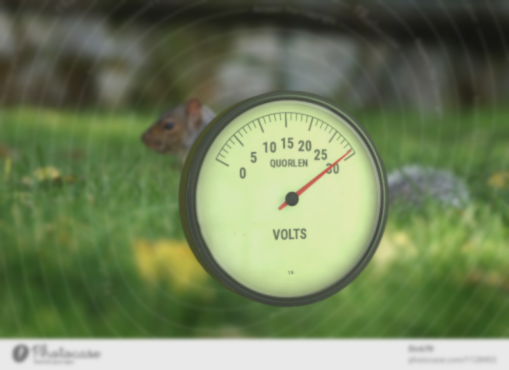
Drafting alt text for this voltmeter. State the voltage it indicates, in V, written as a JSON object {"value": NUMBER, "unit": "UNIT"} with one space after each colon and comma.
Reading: {"value": 29, "unit": "V"}
